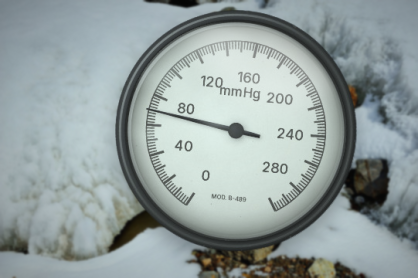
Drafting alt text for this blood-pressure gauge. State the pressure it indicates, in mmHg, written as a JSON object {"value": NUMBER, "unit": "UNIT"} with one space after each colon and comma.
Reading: {"value": 70, "unit": "mmHg"}
